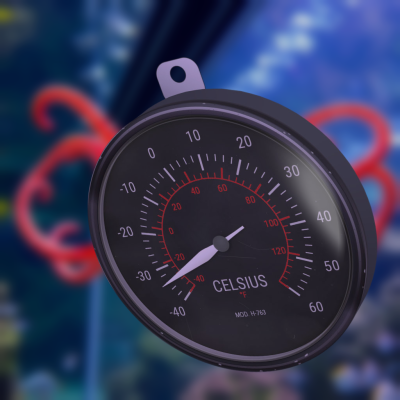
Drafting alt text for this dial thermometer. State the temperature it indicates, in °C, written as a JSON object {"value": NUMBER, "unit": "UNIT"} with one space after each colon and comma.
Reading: {"value": -34, "unit": "°C"}
